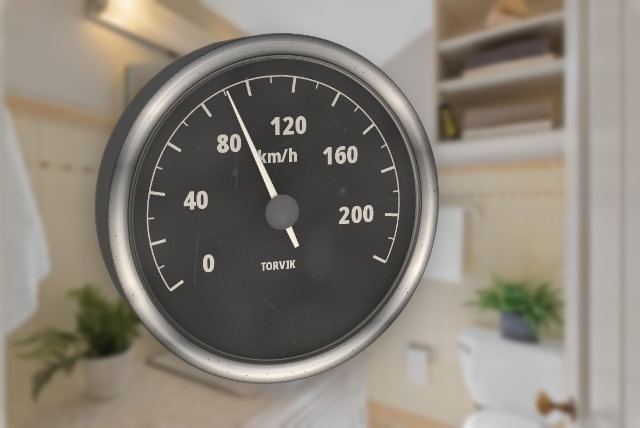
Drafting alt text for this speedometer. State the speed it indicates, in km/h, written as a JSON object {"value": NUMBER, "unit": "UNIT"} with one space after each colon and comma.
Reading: {"value": 90, "unit": "km/h"}
